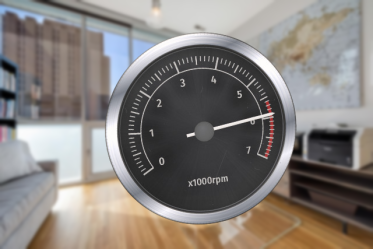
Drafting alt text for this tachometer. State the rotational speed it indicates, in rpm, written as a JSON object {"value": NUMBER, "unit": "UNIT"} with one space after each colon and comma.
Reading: {"value": 5900, "unit": "rpm"}
